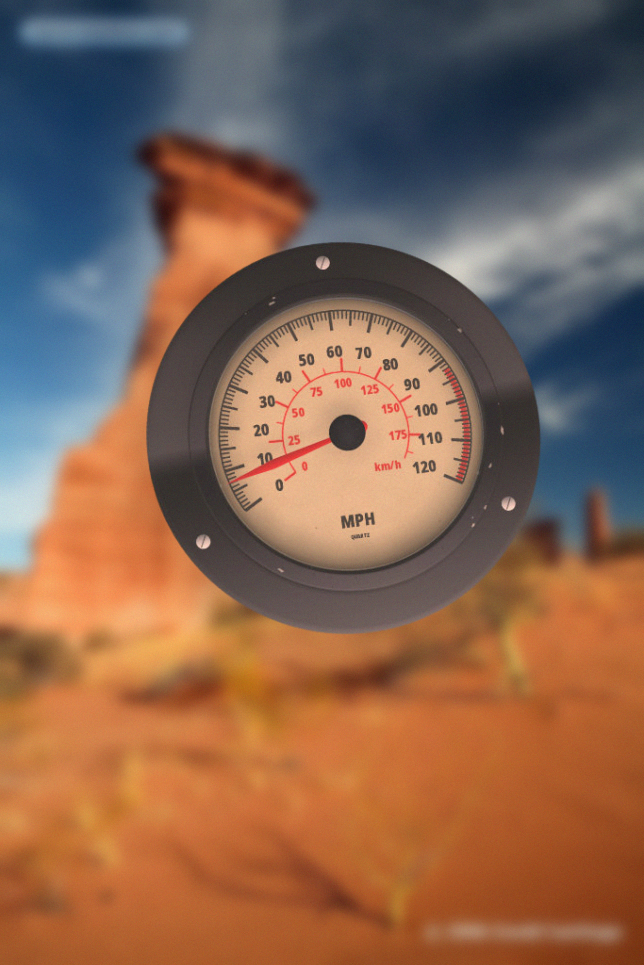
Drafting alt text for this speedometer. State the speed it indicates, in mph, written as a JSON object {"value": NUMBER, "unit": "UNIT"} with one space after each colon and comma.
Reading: {"value": 7, "unit": "mph"}
